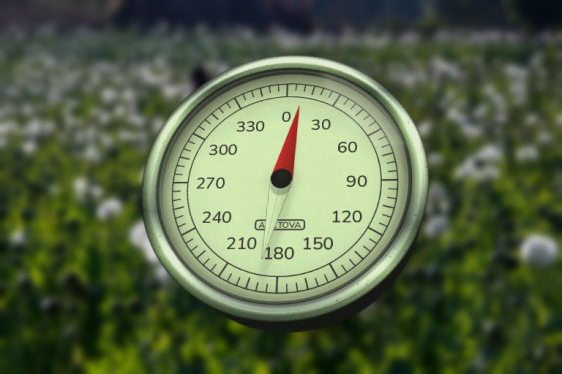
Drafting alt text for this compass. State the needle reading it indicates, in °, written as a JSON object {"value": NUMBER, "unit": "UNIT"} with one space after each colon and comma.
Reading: {"value": 10, "unit": "°"}
